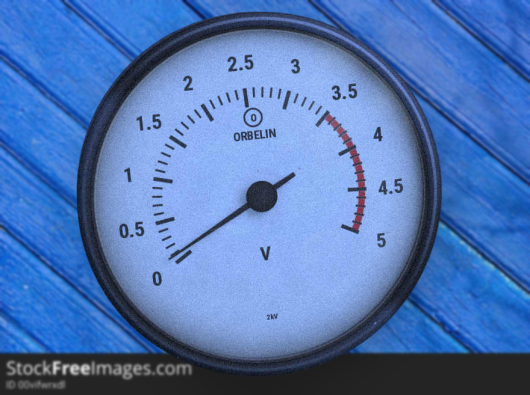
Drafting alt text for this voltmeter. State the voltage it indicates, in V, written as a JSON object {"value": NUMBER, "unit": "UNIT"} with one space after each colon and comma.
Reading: {"value": 0.1, "unit": "V"}
